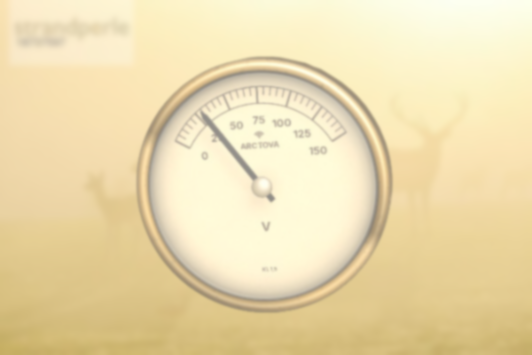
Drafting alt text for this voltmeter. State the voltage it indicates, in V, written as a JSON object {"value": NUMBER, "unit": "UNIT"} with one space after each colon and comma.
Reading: {"value": 30, "unit": "V"}
